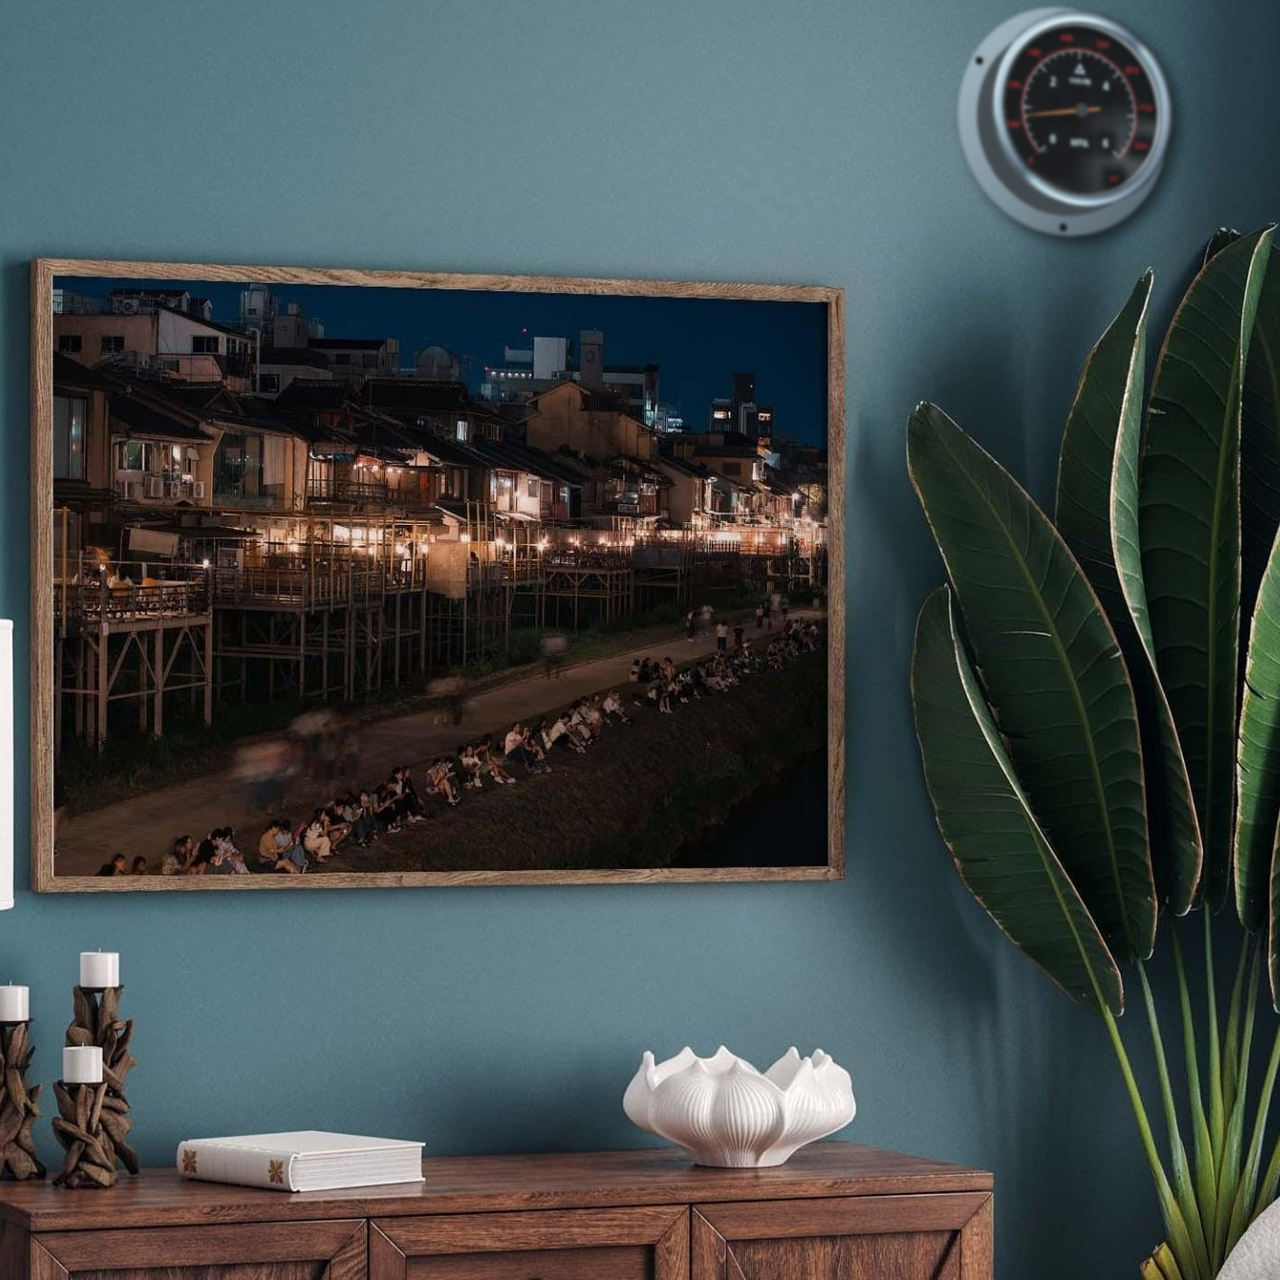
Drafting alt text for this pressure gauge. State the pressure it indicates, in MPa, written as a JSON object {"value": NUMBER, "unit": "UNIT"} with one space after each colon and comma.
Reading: {"value": 0.8, "unit": "MPa"}
